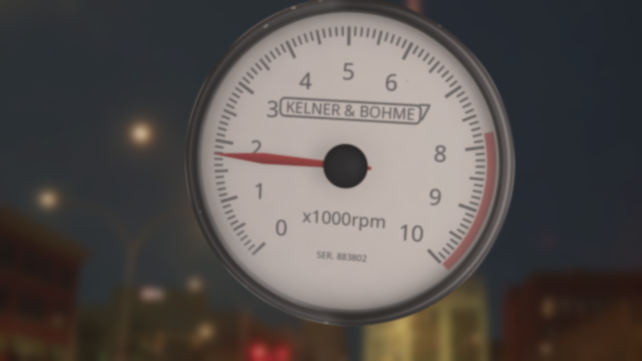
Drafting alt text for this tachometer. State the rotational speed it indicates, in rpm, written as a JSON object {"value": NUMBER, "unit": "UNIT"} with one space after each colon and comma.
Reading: {"value": 1800, "unit": "rpm"}
